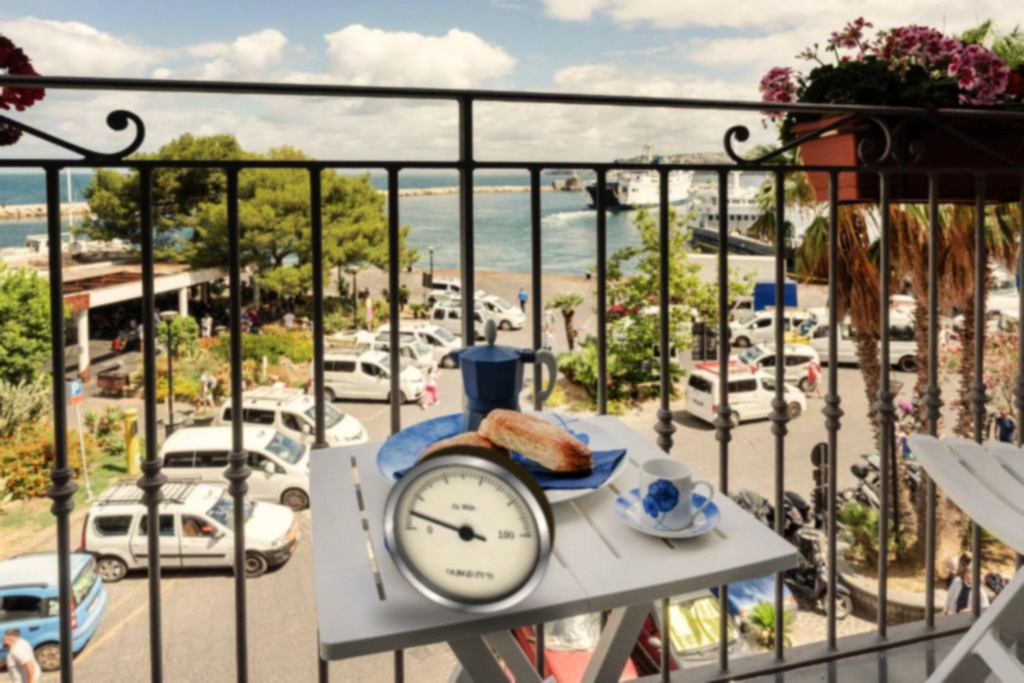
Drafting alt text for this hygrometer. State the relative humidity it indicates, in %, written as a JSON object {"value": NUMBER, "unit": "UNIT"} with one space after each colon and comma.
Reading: {"value": 10, "unit": "%"}
